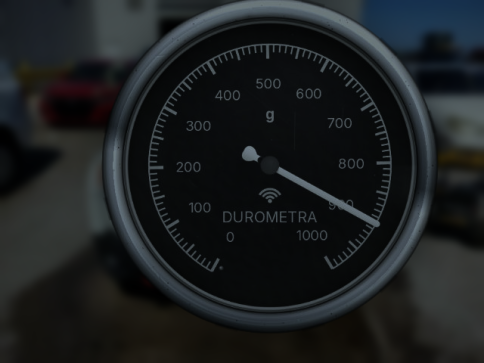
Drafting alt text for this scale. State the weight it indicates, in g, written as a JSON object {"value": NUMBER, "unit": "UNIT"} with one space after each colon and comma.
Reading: {"value": 900, "unit": "g"}
